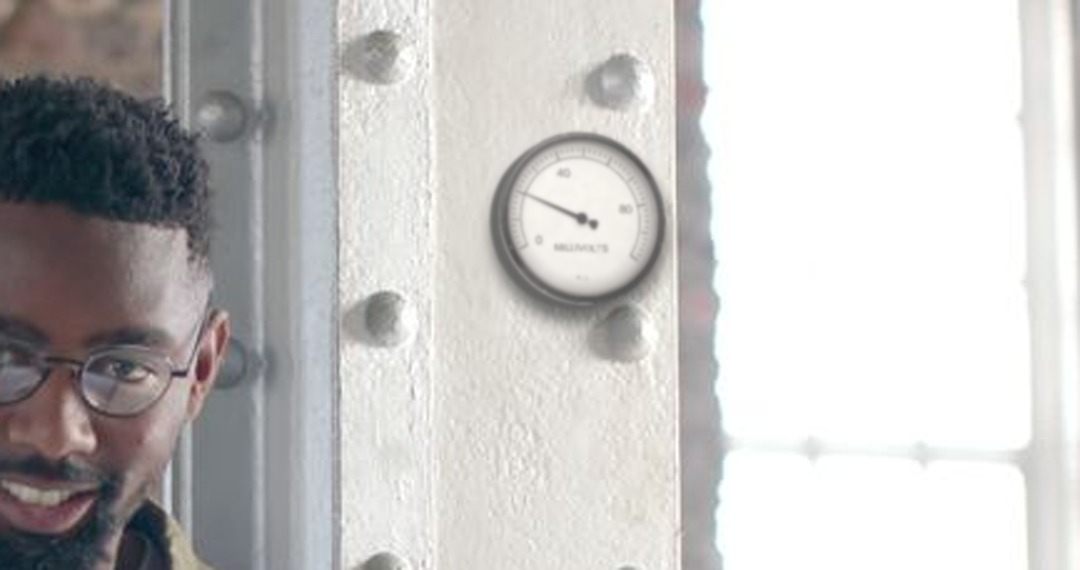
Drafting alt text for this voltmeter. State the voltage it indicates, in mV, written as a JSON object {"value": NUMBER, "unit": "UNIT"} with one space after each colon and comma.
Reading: {"value": 20, "unit": "mV"}
